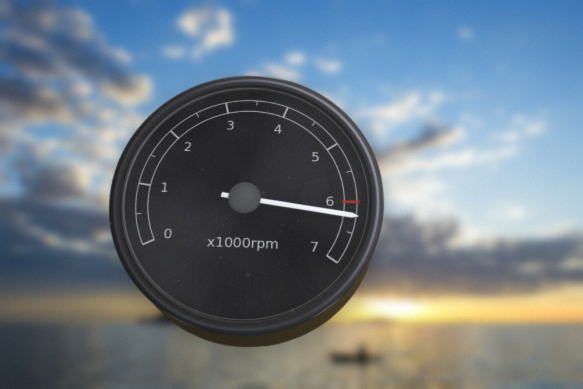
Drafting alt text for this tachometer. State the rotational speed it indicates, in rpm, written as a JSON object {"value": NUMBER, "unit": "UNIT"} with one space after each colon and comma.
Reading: {"value": 6250, "unit": "rpm"}
